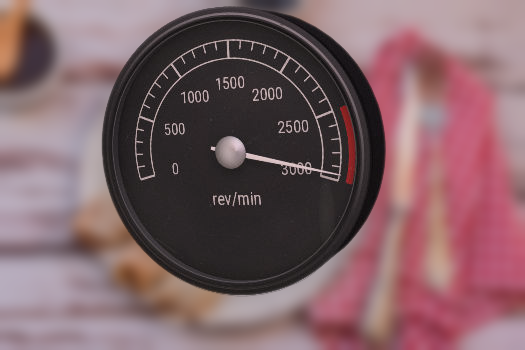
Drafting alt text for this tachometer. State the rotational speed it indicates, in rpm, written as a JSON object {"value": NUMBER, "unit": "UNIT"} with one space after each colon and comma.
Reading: {"value": 2950, "unit": "rpm"}
